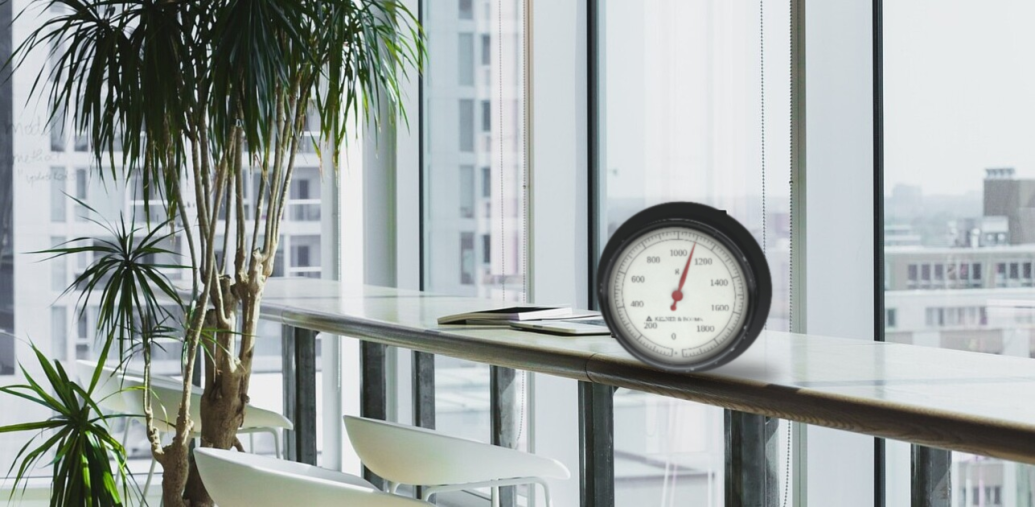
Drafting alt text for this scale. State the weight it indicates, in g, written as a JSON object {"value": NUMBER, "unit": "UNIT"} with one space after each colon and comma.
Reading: {"value": 1100, "unit": "g"}
